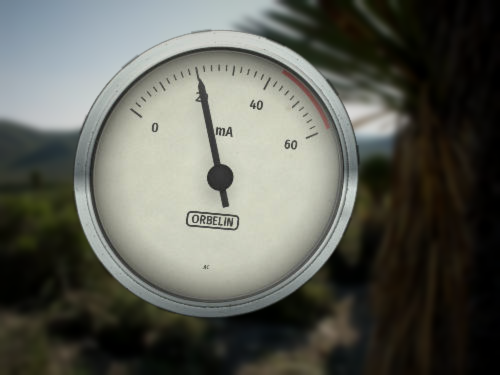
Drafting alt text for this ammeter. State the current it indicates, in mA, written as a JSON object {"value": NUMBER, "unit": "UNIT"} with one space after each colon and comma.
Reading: {"value": 20, "unit": "mA"}
